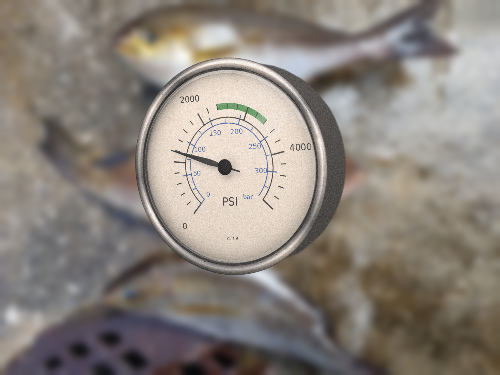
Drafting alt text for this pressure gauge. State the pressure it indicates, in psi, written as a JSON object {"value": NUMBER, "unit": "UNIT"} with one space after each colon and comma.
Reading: {"value": 1200, "unit": "psi"}
